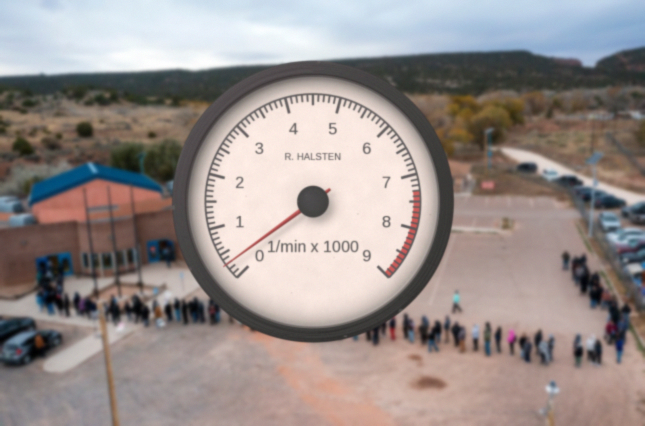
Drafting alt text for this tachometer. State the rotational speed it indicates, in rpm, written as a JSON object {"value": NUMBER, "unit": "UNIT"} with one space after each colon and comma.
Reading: {"value": 300, "unit": "rpm"}
